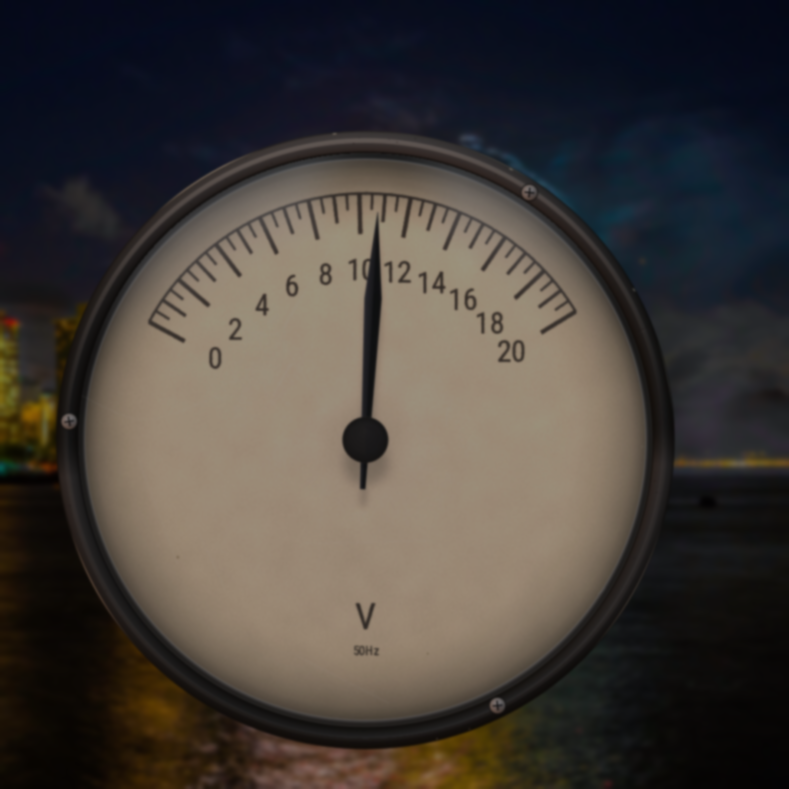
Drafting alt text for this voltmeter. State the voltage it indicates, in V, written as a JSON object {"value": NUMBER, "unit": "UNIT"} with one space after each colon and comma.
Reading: {"value": 10.75, "unit": "V"}
